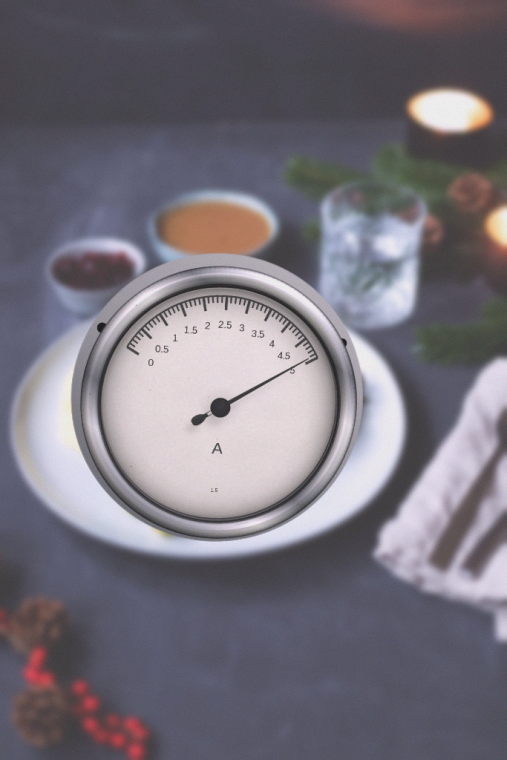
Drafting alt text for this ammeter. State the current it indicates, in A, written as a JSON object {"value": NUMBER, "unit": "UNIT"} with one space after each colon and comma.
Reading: {"value": 4.9, "unit": "A"}
